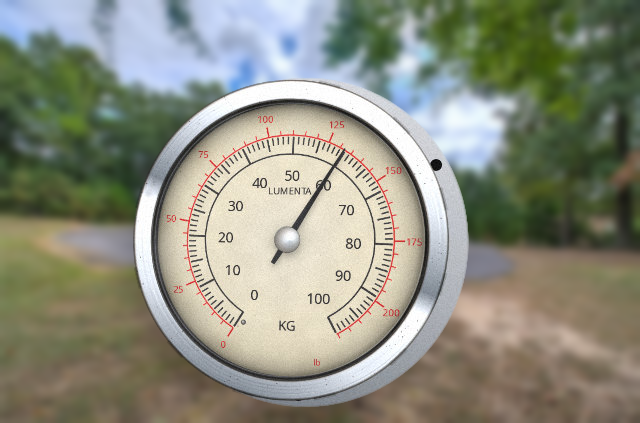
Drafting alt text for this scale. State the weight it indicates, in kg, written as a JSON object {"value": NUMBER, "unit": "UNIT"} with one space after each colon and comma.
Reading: {"value": 60, "unit": "kg"}
